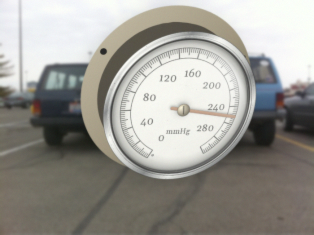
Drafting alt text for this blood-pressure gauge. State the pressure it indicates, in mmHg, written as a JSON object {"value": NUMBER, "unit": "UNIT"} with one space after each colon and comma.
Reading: {"value": 250, "unit": "mmHg"}
